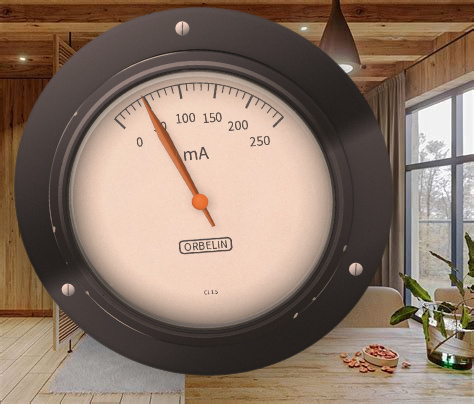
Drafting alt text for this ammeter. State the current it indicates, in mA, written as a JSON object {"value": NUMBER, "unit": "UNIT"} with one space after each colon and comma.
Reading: {"value": 50, "unit": "mA"}
